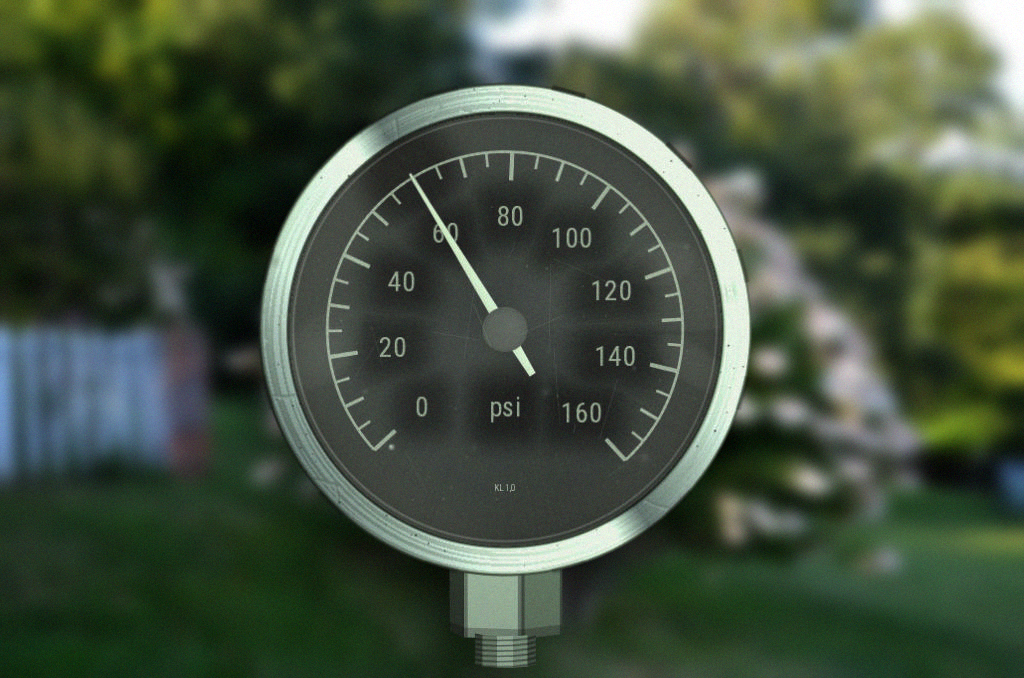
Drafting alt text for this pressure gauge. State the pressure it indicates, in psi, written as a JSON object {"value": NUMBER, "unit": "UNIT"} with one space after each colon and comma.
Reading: {"value": 60, "unit": "psi"}
